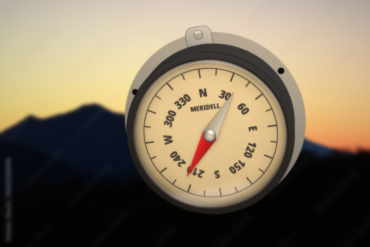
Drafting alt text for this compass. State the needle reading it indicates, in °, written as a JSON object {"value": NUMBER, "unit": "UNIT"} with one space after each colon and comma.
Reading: {"value": 217.5, "unit": "°"}
